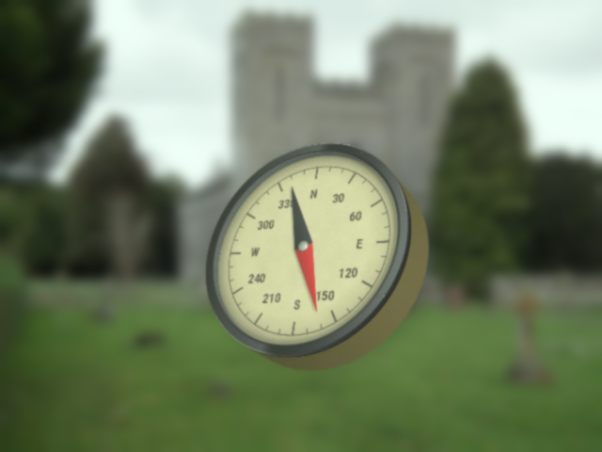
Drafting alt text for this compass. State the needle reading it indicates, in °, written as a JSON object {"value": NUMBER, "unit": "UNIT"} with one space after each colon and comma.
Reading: {"value": 160, "unit": "°"}
